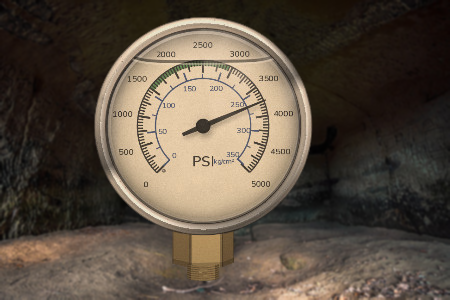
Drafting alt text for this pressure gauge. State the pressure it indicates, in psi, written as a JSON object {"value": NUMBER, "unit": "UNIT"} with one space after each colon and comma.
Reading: {"value": 3750, "unit": "psi"}
